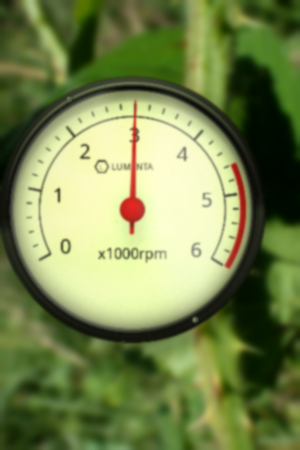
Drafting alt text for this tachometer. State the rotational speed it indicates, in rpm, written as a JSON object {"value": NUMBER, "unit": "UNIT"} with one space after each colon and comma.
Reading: {"value": 3000, "unit": "rpm"}
